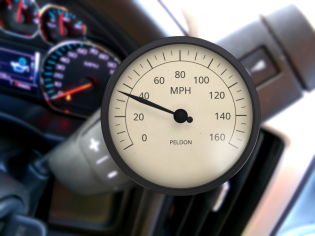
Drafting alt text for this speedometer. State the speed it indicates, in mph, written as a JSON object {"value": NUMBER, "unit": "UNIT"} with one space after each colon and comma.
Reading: {"value": 35, "unit": "mph"}
